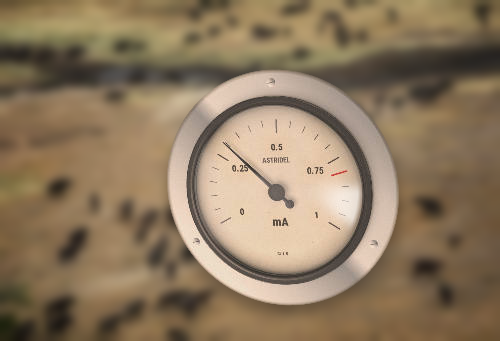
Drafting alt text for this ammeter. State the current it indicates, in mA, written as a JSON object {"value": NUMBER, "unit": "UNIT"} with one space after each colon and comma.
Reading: {"value": 0.3, "unit": "mA"}
